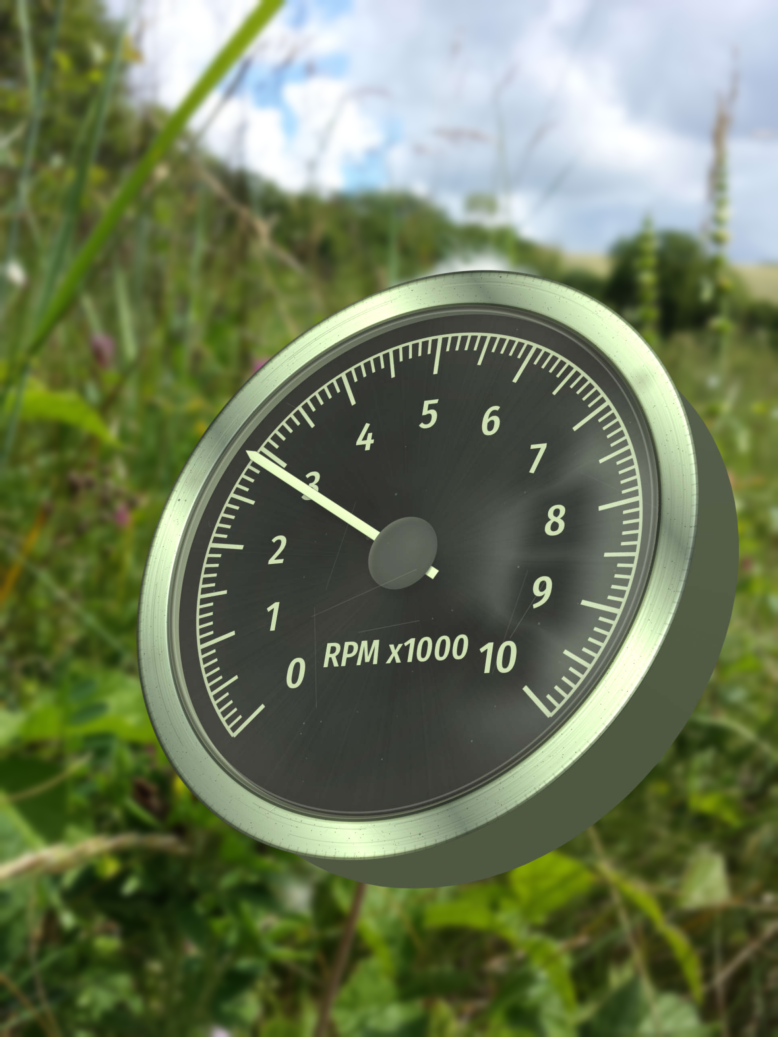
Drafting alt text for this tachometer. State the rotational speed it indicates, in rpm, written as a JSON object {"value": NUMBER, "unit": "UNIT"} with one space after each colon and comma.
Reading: {"value": 2900, "unit": "rpm"}
